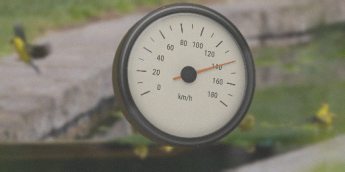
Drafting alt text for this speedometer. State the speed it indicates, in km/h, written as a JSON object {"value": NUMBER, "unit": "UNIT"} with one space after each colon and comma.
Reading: {"value": 140, "unit": "km/h"}
